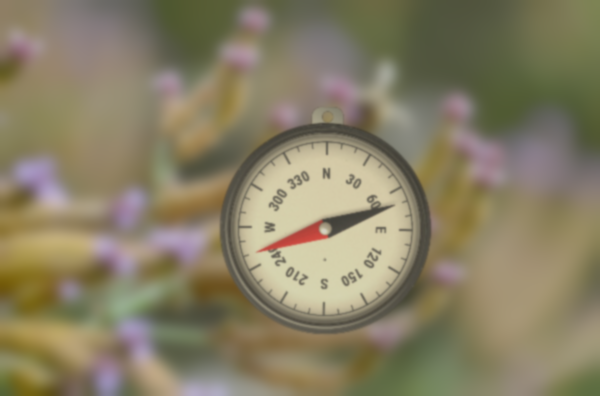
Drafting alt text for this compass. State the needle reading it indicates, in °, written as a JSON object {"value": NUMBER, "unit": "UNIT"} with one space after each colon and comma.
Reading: {"value": 250, "unit": "°"}
